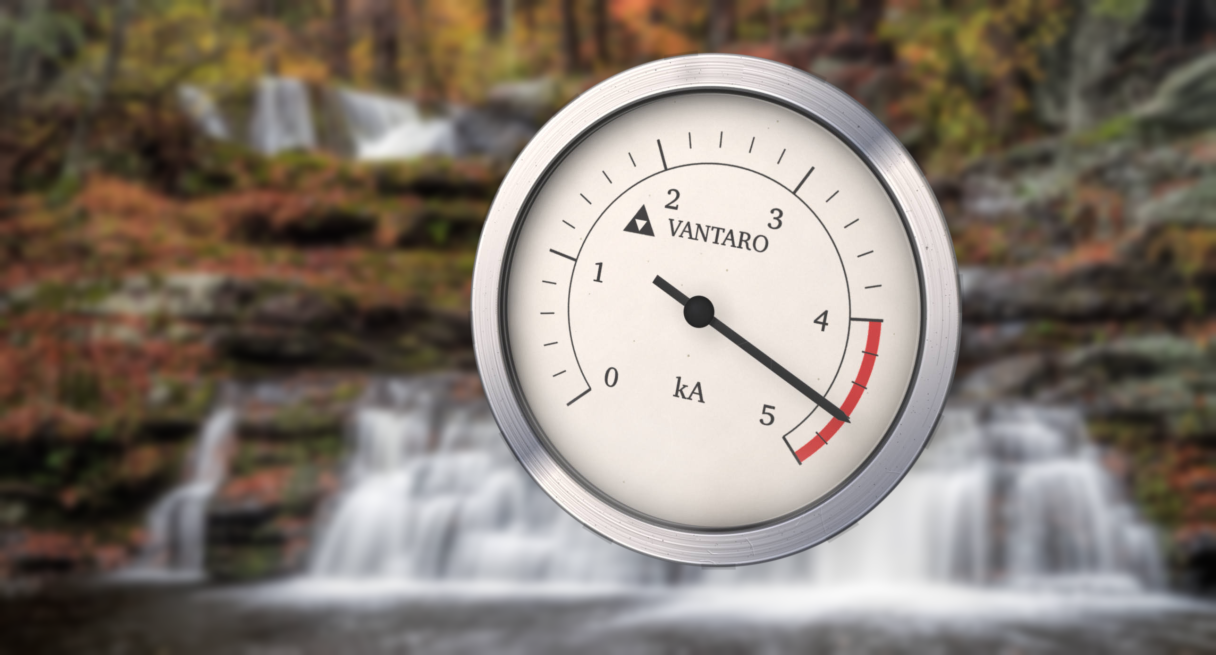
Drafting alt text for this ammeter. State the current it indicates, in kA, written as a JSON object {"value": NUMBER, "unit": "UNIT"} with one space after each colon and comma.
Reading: {"value": 4.6, "unit": "kA"}
